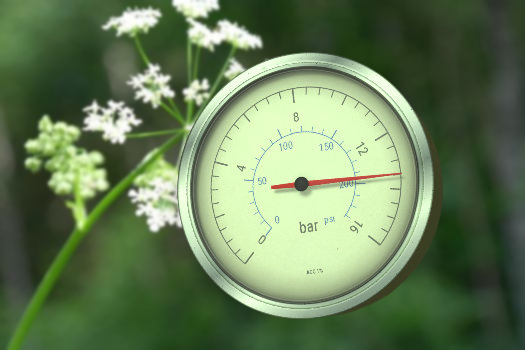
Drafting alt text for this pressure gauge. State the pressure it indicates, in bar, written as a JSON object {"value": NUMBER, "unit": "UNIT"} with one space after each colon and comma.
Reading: {"value": 13.5, "unit": "bar"}
